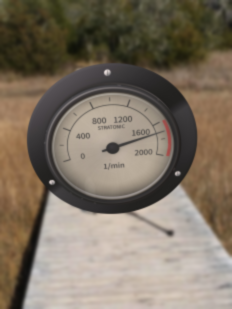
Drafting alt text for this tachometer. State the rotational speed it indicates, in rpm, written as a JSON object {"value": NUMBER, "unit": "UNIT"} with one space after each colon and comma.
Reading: {"value": 1700, "unit": "rpm"}
